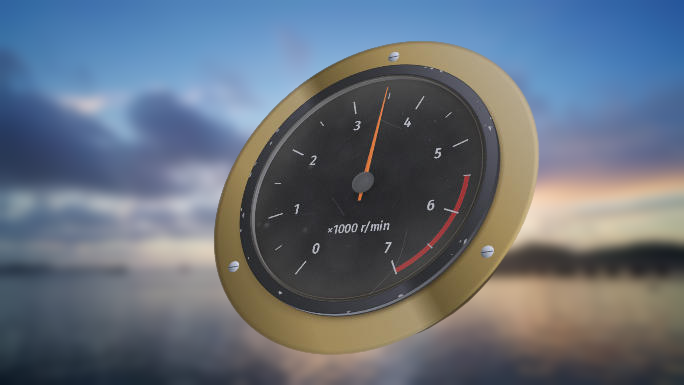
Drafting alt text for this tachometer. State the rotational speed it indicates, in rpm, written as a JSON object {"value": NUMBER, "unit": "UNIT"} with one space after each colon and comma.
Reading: {"value": 3500, "unit": "rpm"}
